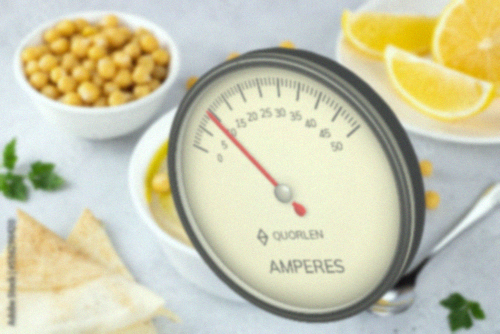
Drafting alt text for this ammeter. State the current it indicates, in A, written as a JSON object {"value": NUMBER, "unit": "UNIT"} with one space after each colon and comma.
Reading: {"value": 10, "unit": "A"}
